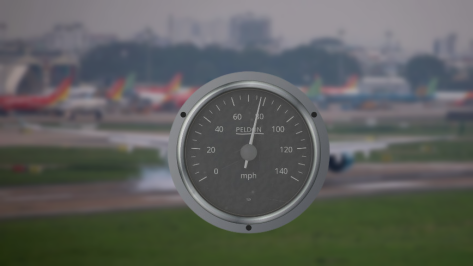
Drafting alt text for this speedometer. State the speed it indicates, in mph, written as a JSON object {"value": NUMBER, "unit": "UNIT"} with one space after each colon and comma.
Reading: {"value": 77.5, "unit": "mph"}
